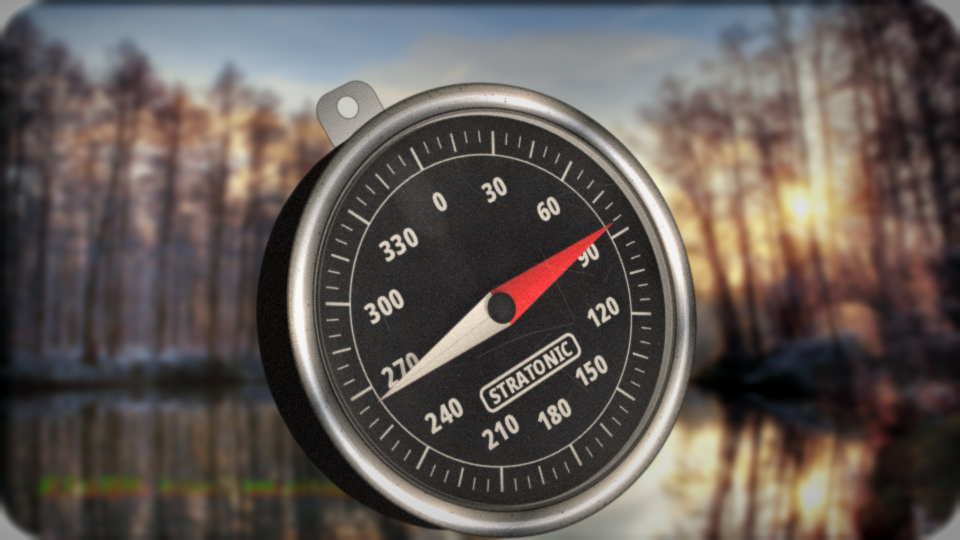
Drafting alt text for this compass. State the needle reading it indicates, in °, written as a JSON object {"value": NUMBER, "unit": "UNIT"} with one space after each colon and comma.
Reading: {"value": 85, "unit": "°"}
